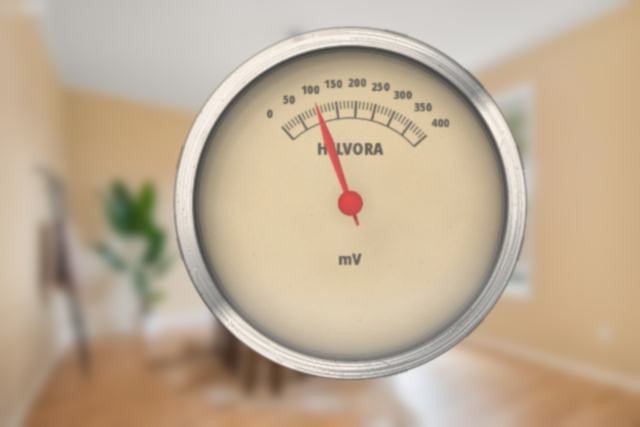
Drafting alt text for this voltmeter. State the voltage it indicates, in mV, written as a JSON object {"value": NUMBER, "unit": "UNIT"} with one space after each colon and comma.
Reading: {"value": 100, "unit": "mV"}
